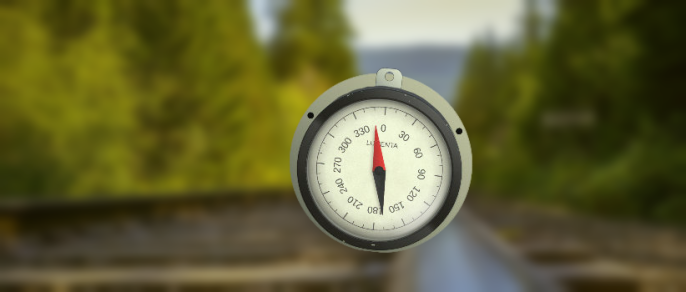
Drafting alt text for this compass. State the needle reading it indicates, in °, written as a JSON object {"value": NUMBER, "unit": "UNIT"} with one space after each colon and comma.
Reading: {"value": 350, "unit": "°"}
